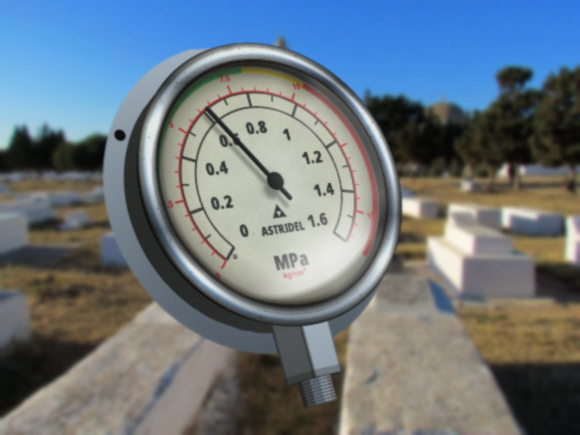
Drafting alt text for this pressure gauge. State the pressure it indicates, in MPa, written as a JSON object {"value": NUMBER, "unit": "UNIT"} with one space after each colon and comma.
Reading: {"value": 0.6, "unit": "MPa"}
